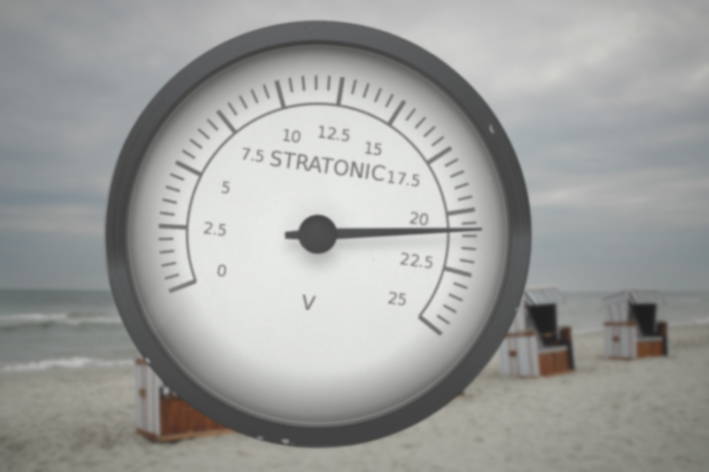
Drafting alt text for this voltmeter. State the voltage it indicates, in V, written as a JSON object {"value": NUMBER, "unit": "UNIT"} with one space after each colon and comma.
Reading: {"value": 20.75, "unit": "V"}
